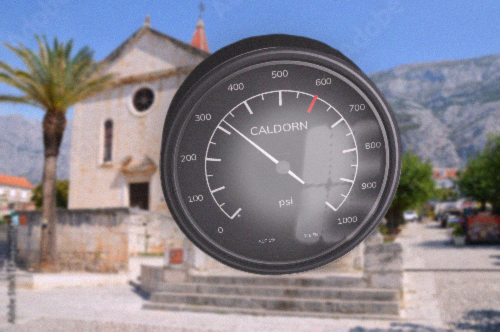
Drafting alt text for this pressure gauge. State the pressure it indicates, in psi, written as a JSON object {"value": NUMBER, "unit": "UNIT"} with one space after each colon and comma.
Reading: {"value": 325, "unit": "psi"}
